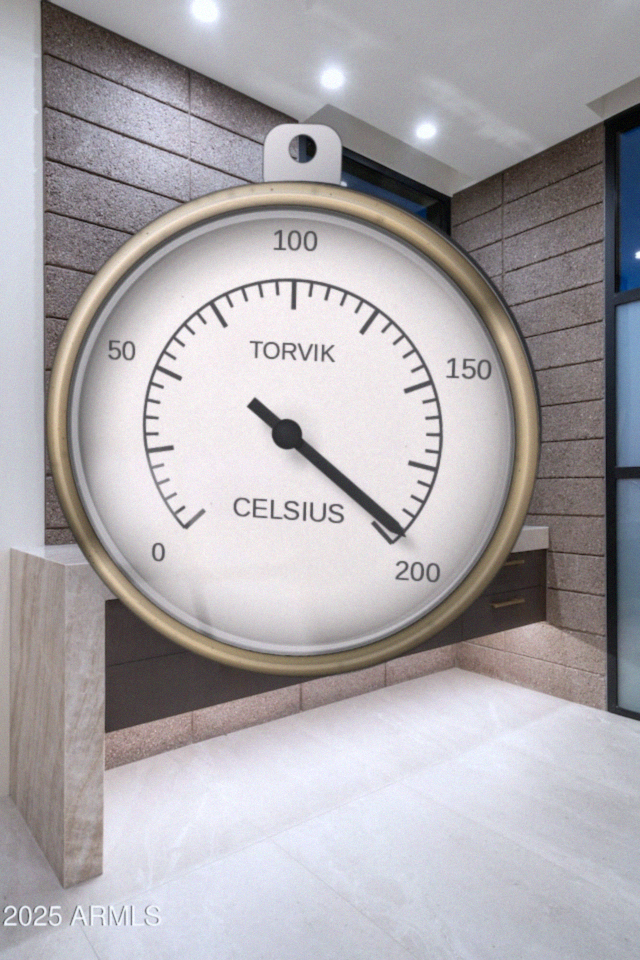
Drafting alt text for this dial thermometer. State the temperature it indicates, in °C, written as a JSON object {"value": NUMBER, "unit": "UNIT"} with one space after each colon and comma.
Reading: {"value": 195, "unit": "°C"}
